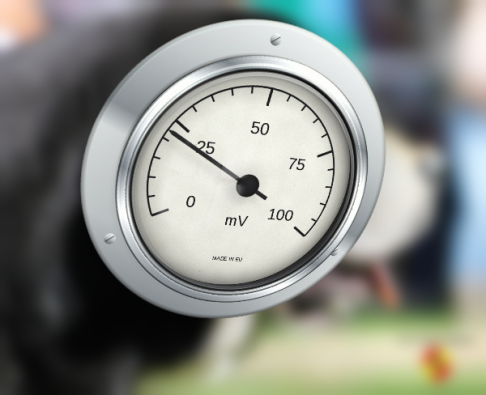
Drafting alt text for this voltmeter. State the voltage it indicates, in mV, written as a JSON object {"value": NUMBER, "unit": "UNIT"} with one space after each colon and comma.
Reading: {"value": 22.5, "unit": "mV"}
